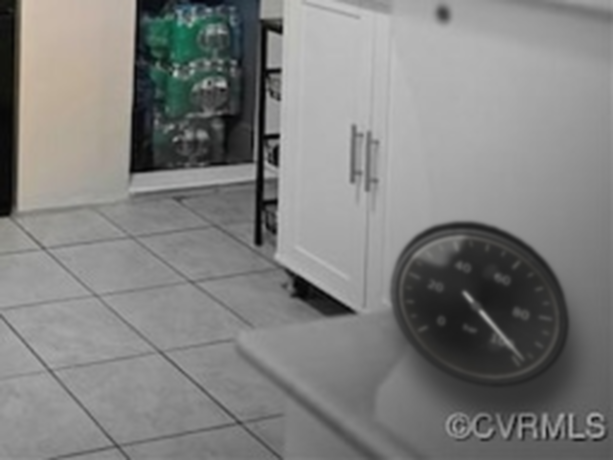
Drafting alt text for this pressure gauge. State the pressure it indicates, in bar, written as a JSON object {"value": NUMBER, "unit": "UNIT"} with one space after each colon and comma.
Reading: {"value": 97.5, "unit": "bar"}
